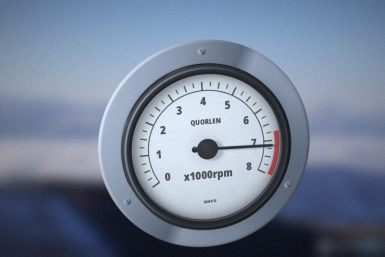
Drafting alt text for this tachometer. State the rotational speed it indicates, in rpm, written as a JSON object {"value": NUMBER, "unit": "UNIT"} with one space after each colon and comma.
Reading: {"value": 7125, "unit": "rpm"}
